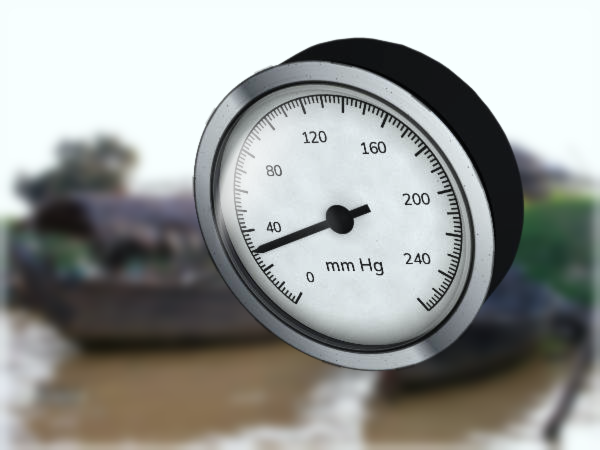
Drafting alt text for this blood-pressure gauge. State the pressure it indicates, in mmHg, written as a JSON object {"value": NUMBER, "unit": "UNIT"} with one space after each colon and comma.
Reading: {"value": 30, "unit": "mmHg"}
